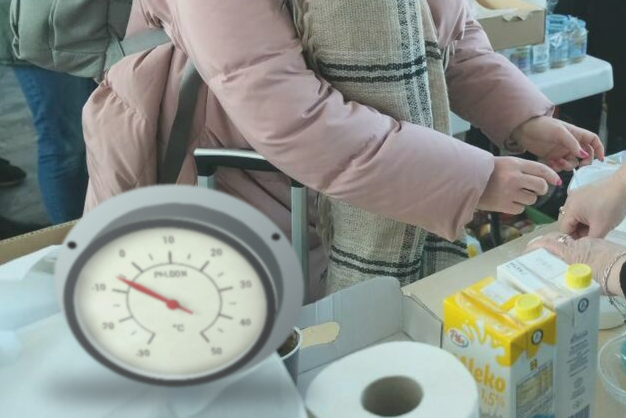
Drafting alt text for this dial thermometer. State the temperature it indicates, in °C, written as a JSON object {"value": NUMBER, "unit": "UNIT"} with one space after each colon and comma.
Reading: {"value": -5, "unit": "°C"}
